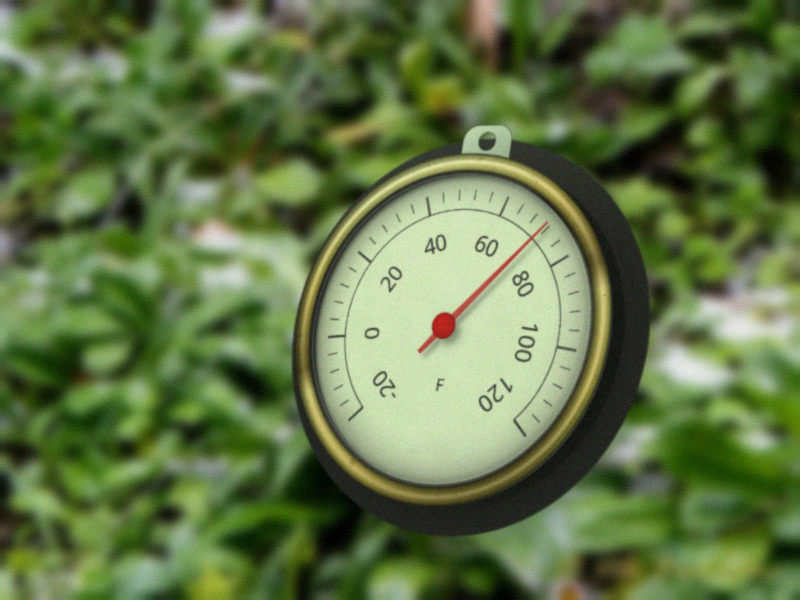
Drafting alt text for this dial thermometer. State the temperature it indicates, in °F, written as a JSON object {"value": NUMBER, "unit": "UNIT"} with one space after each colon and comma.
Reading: {"value": 72, "unit": "°F"}
